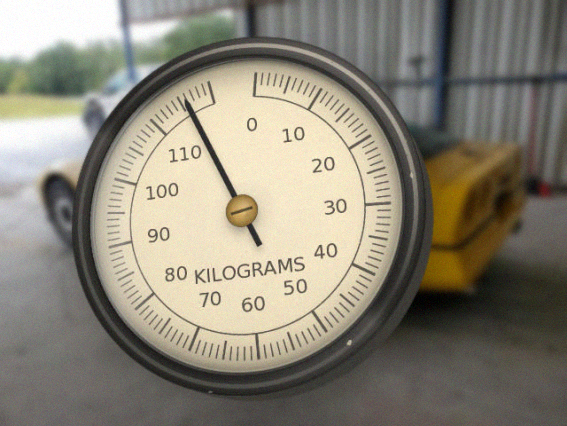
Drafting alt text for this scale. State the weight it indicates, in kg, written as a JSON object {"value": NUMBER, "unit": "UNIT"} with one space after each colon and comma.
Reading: {"value": 116, "unit": "kg"}
